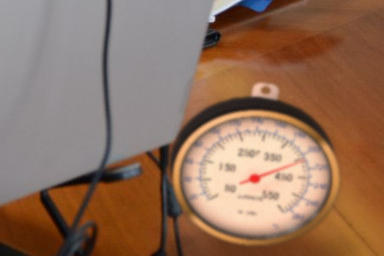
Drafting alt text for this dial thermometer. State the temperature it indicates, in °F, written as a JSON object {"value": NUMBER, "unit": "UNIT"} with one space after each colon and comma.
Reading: {"value": 400, "unit": "°F"}
